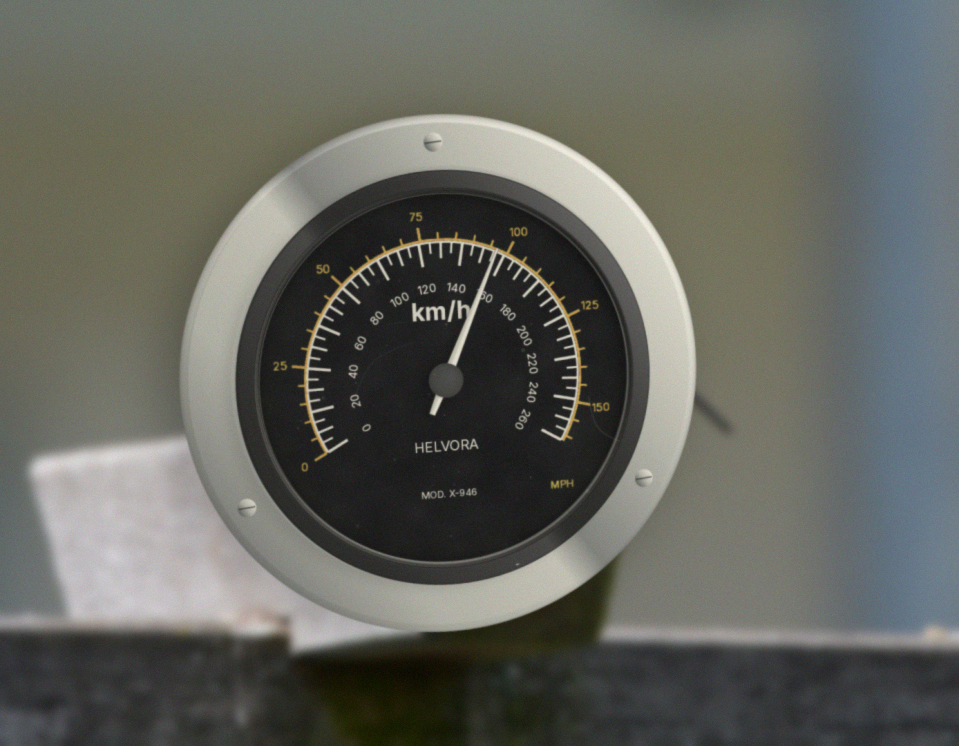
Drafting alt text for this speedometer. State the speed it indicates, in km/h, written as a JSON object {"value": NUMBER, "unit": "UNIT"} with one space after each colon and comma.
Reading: {"value": 155, "unit": "km/h"}
